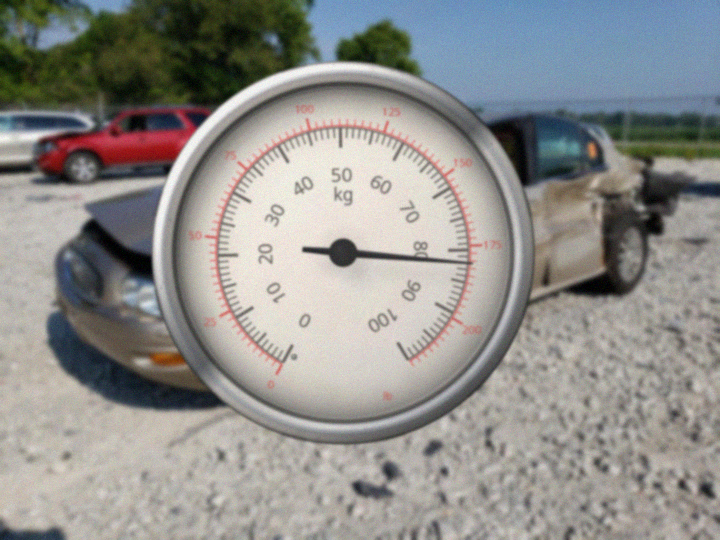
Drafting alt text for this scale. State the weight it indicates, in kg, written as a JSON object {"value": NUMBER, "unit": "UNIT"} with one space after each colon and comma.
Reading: {"value": 82, "unit": "kg"}
